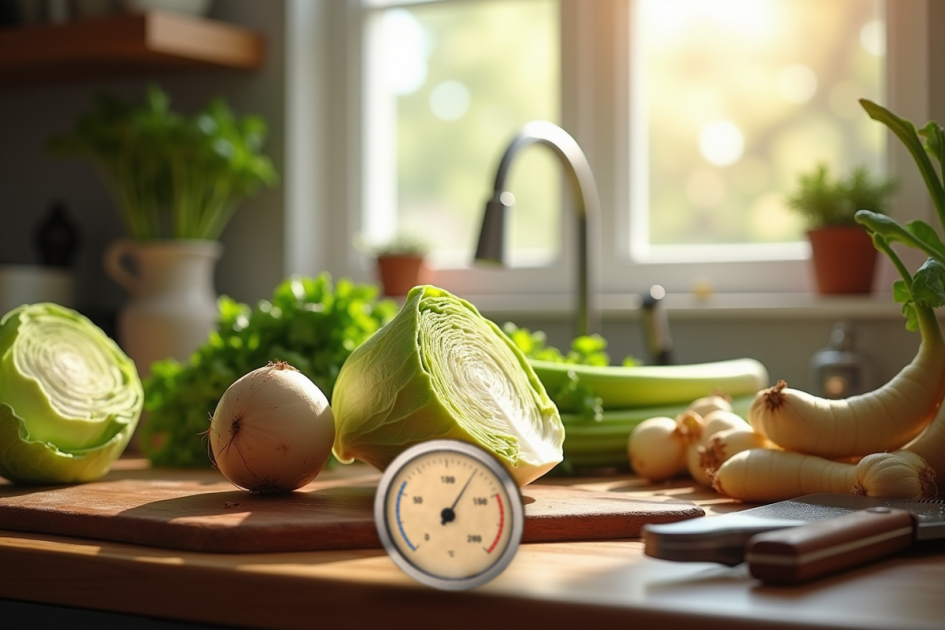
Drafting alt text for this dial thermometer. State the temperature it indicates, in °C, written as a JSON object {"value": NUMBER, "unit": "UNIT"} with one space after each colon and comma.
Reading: {"value": 125, "unit": "°C"}
